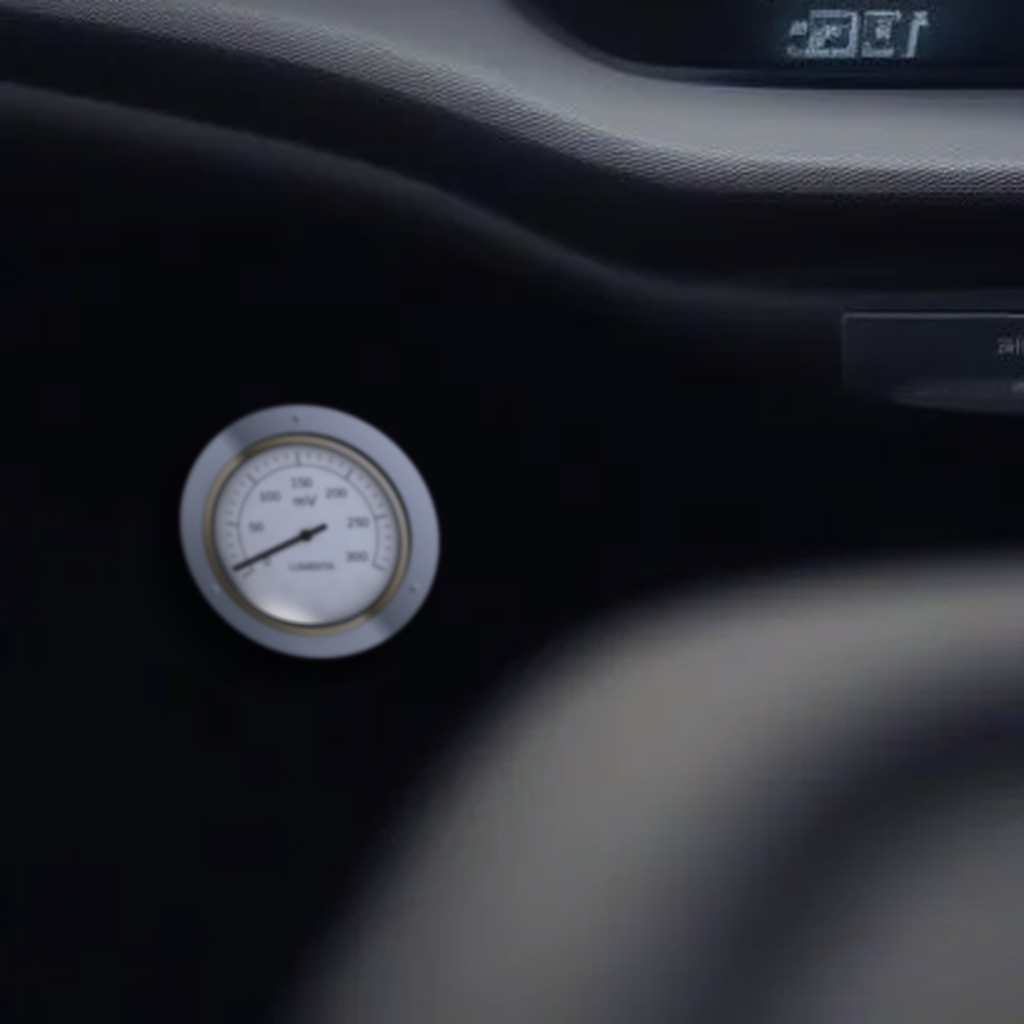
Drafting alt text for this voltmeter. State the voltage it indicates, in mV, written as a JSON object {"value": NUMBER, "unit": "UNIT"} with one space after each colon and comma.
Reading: {"value": 10, "unit": "mV"}
